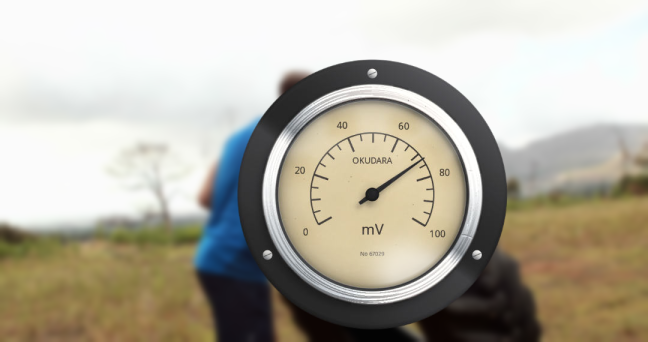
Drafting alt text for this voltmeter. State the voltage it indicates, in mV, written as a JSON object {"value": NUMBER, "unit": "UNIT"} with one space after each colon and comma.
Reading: {"value": 72.5, "unit": "mV"}
